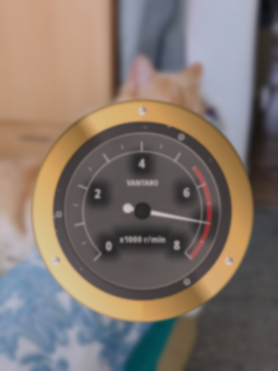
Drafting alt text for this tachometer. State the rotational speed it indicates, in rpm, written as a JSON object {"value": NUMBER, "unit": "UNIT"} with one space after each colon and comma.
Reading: {"value": 7000, "unit": "rpm"}
